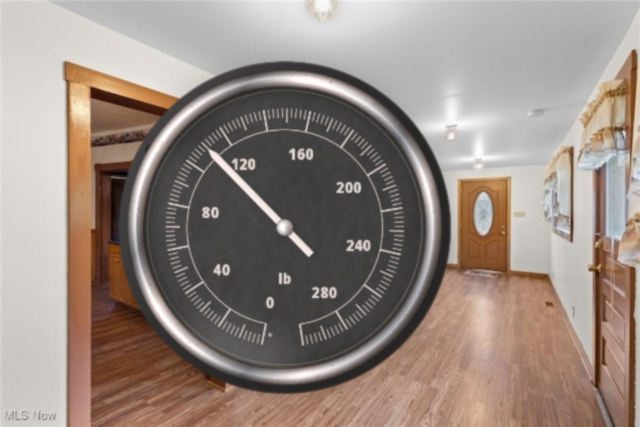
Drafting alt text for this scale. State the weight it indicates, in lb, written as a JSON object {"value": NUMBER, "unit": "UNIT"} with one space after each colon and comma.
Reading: {"value": 110, "unit": "lb"}
